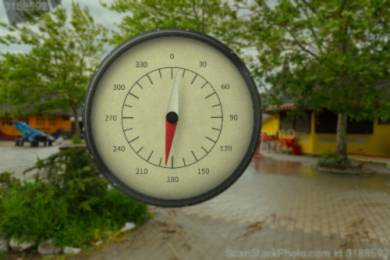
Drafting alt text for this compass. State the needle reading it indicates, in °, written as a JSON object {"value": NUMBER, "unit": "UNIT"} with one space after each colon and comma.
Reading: {"value": 187.5, "unit": "°"}
